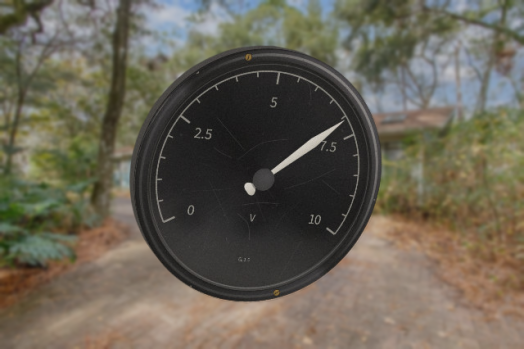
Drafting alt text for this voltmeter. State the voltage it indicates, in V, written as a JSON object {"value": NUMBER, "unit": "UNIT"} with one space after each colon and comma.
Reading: {"value": 7, "unit": "V"}
